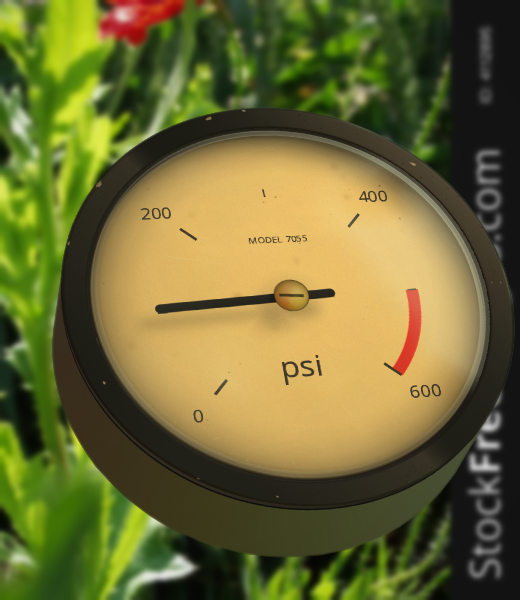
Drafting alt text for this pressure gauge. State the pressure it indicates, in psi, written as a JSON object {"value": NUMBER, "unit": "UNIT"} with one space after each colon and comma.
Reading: {"value": 100, "unit": "psi"}
